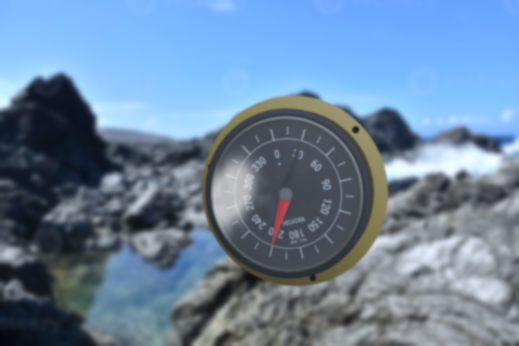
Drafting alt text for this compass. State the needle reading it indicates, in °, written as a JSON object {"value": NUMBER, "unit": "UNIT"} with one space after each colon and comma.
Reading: {"value": 210, "unit": "°"}
